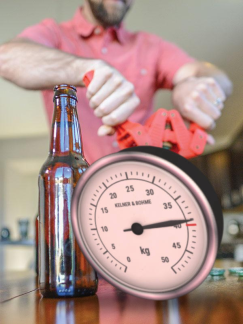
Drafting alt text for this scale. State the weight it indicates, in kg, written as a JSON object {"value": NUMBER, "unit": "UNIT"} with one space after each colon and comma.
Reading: {"value": 39, "unit": "kg"}
